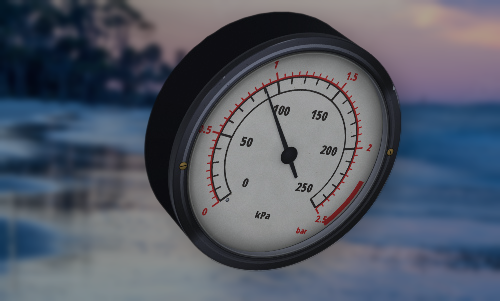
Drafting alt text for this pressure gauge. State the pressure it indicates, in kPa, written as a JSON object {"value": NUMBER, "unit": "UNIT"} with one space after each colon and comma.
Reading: {"value": 90, "unit": "kPa"}
